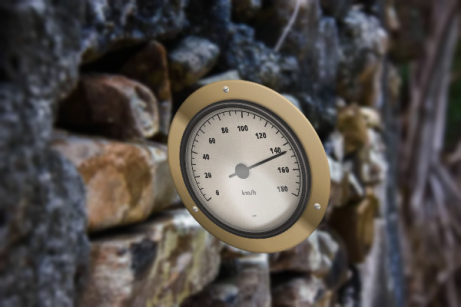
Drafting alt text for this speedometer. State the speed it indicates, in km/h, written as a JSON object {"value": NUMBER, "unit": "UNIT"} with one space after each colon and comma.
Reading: {"value": 145, "unit": "km/h"}
